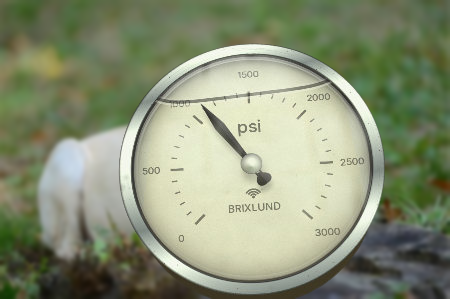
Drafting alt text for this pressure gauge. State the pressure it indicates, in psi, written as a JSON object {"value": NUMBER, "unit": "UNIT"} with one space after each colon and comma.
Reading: {"value": 1100, "unit": "psi"}
